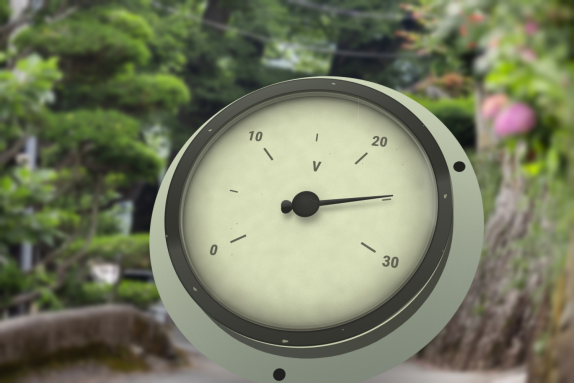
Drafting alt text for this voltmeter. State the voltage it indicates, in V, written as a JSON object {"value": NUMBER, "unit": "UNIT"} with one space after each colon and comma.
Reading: {"value": 25, "unit": "V"}
